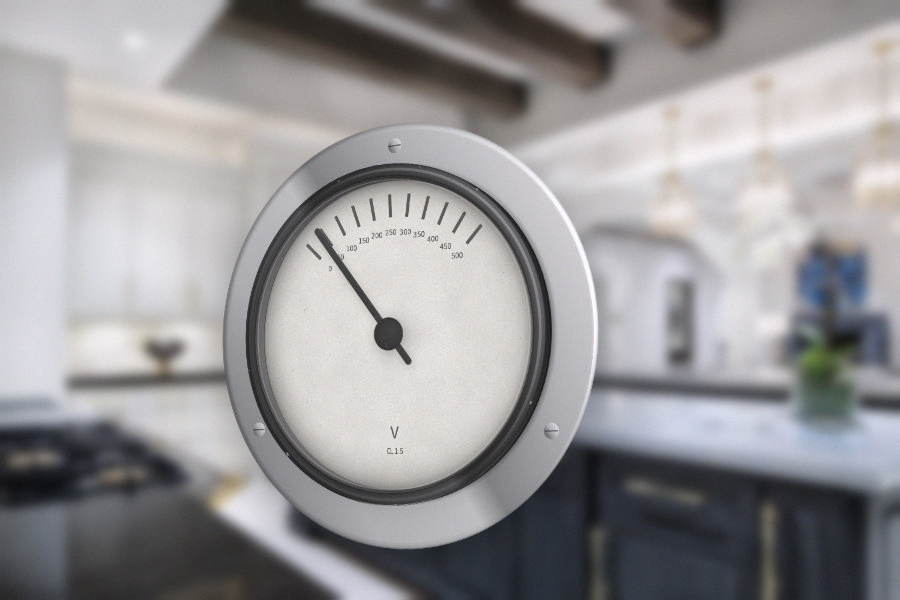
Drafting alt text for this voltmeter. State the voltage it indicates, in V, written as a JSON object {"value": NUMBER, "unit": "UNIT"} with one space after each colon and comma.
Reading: {"value": 50, "unit": "V"}
